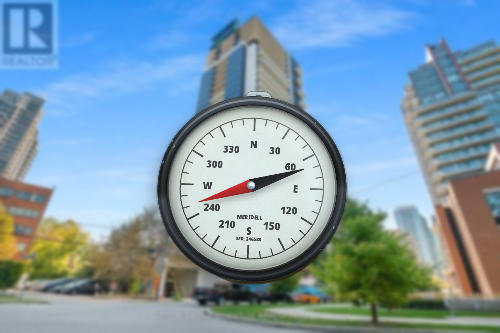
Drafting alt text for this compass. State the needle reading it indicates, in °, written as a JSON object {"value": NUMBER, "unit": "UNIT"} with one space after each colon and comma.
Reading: {"value": 250, "unit": "°"}
